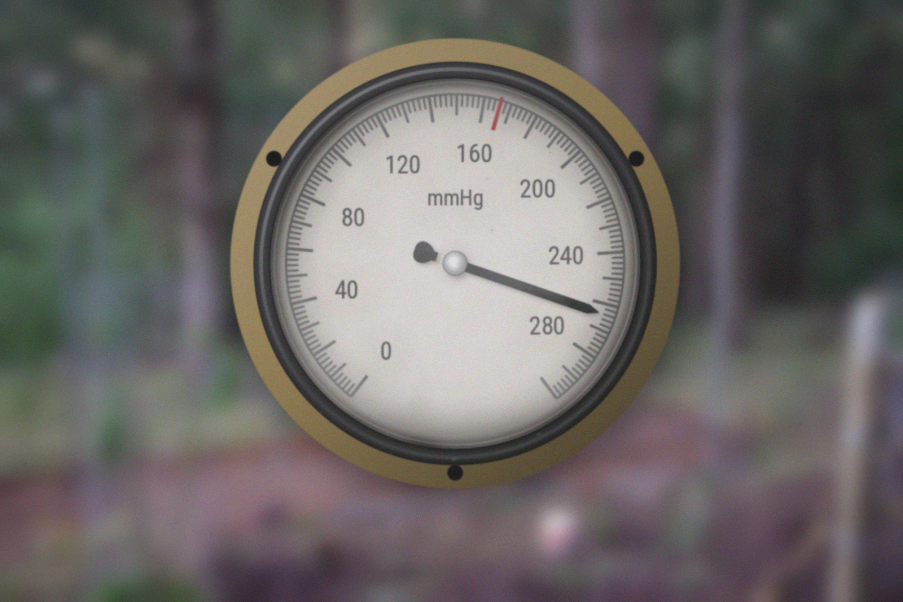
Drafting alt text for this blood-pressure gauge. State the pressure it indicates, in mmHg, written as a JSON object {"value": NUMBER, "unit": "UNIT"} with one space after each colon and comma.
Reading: {"value": 264, "unit": "mmHg"}
